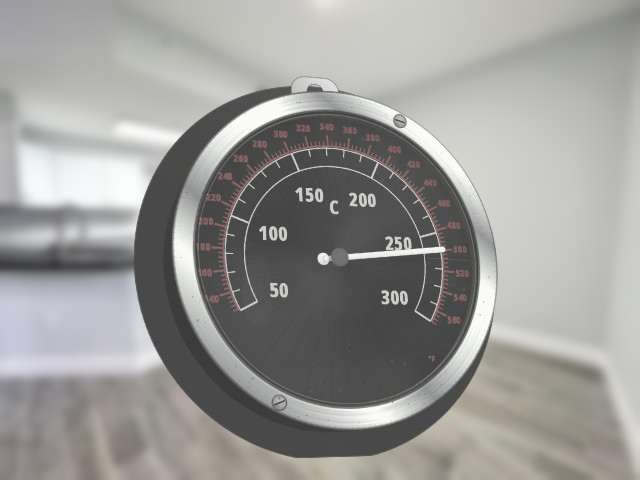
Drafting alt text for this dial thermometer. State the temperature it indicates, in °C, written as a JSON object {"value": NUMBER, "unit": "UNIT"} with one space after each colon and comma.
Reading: {"value": 260, "unit": "°C"}
